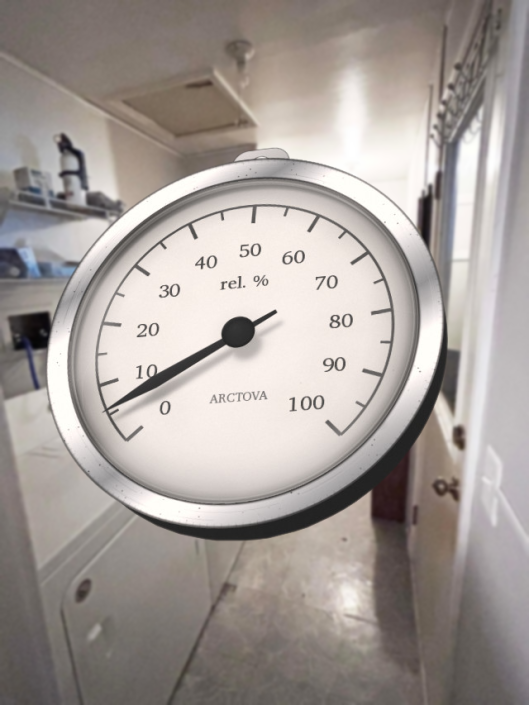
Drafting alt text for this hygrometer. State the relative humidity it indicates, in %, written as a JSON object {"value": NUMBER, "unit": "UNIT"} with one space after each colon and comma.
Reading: {"value": 5, "unit": "%"}
